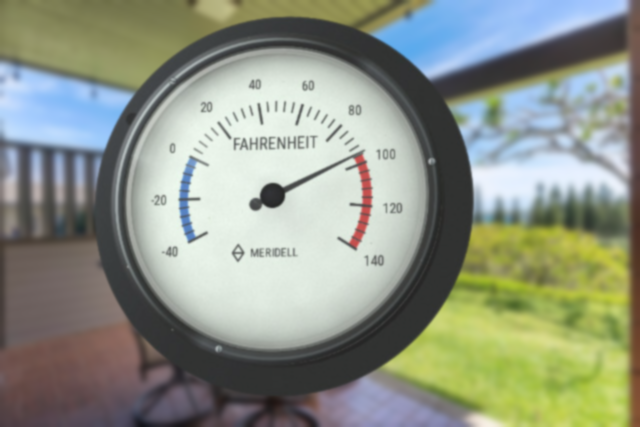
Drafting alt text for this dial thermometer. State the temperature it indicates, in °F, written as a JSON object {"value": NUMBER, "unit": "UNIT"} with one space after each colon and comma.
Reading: {"value": 96, "unit": "°F"}
